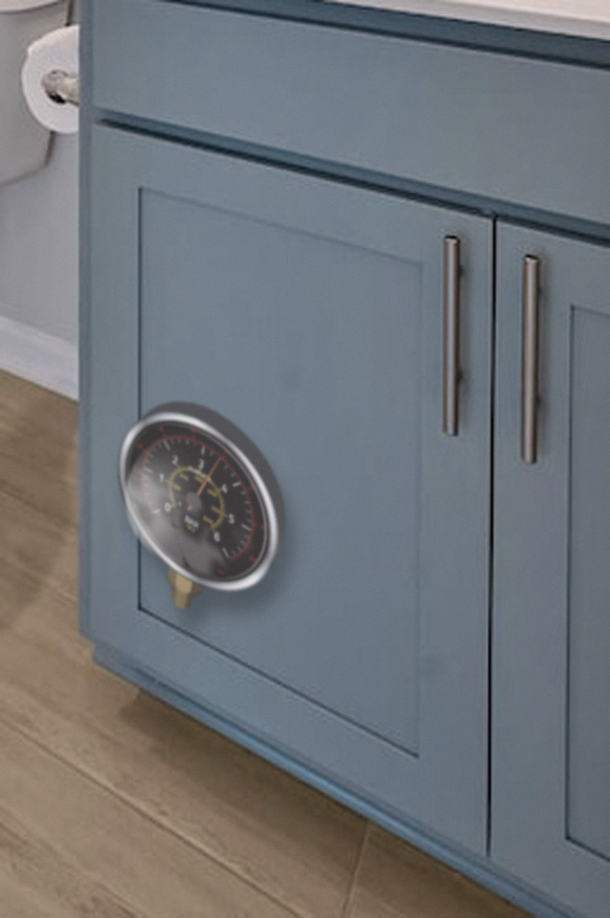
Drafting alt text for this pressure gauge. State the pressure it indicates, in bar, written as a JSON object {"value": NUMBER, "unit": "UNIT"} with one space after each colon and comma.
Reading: {"value": 3.4, "unit": "bar"}
